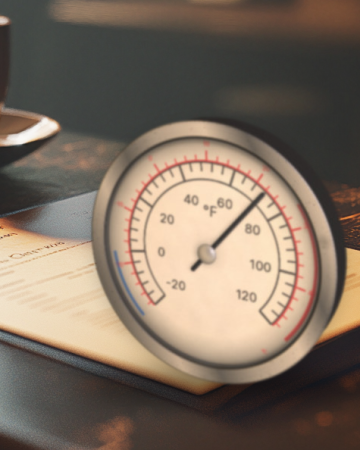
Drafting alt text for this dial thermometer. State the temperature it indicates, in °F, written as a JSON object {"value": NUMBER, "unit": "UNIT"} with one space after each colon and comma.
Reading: {"value": 72, "unit": "°F"}
